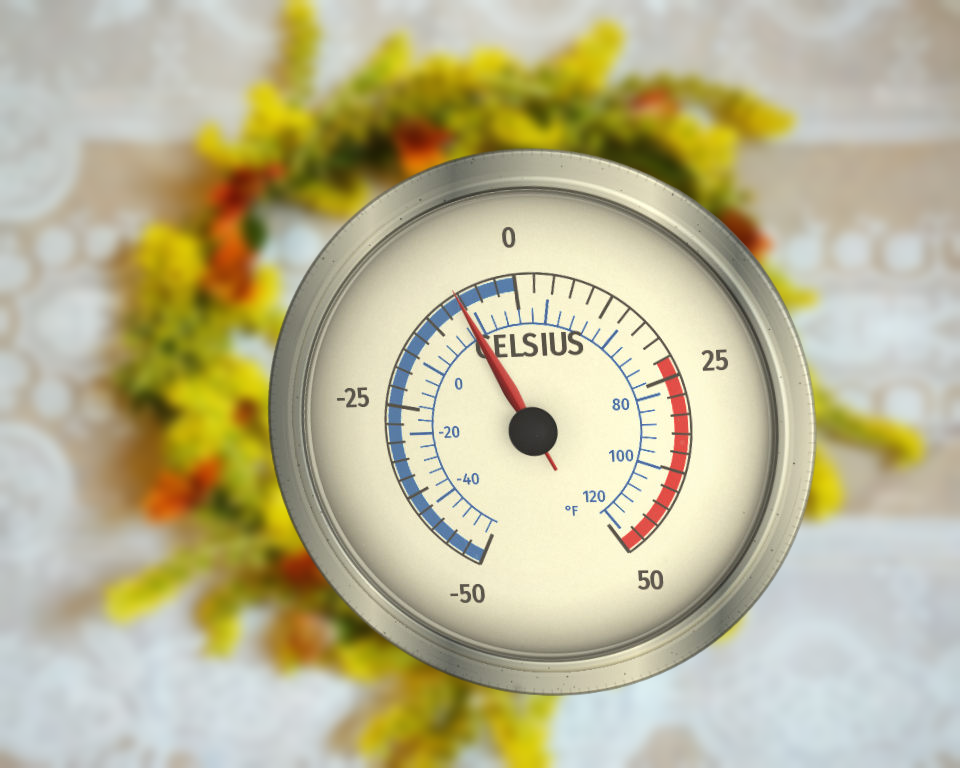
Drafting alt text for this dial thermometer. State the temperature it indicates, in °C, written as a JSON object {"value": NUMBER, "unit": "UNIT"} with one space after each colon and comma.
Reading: {"value": -7.5, "unit": "°C"}
